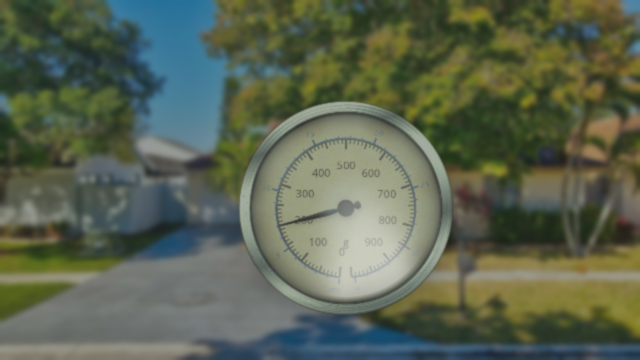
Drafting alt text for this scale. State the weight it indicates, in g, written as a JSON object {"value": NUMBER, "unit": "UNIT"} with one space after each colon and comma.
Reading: {"value": 200, "unit": "g"}
